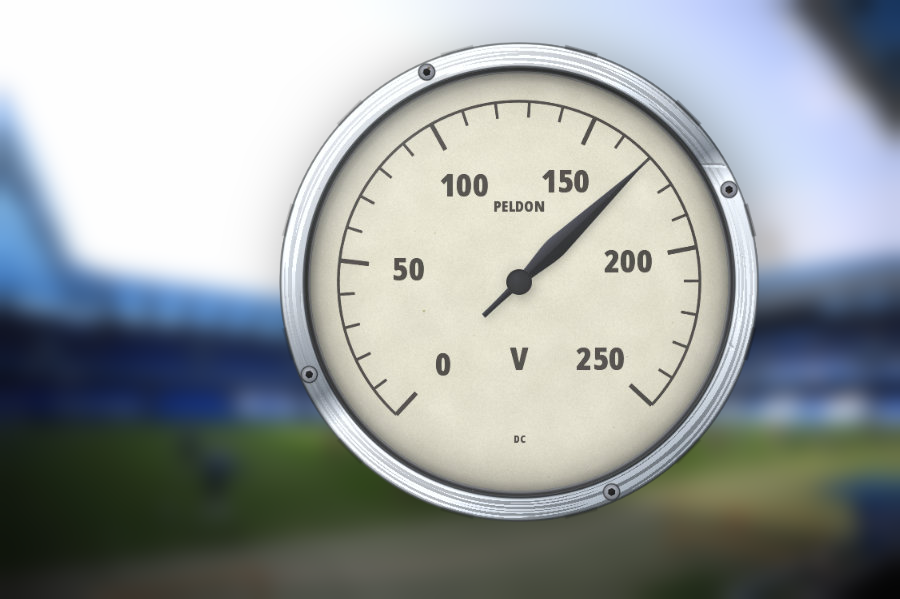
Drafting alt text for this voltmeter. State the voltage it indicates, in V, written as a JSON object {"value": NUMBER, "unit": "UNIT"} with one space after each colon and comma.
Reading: {"value": 170, "unit": "V"}
